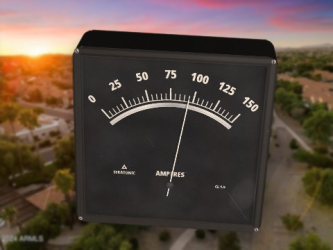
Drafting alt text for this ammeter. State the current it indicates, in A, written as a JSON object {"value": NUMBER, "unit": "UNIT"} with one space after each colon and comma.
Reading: {"value": 95, "unit": "A"}
